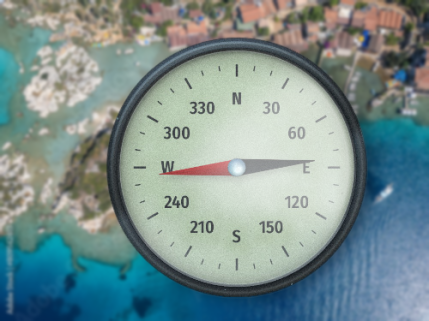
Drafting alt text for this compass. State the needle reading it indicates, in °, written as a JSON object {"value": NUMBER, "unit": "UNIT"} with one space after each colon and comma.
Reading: {"value": 265, "unit": "°"}
